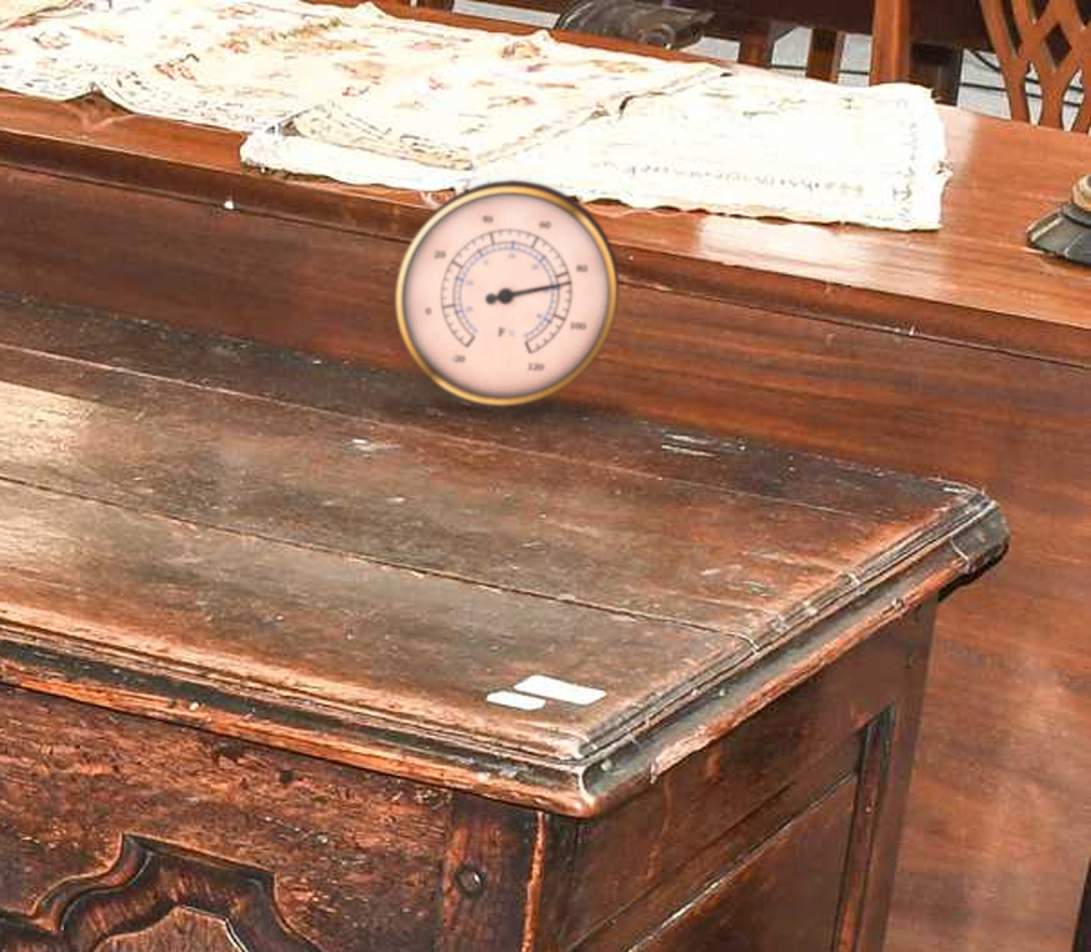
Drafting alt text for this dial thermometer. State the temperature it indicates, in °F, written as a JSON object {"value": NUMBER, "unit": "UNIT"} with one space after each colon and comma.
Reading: {"value": 84, "unit": "°F"}
